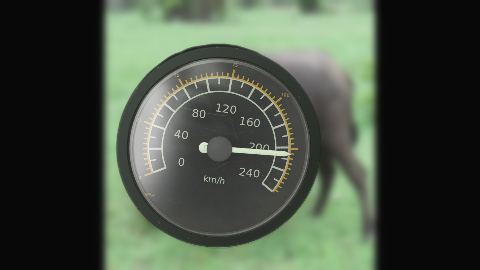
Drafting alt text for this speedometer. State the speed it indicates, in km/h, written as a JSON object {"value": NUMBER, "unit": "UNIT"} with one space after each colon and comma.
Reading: {"value": 205, "unit": "km/h"}
